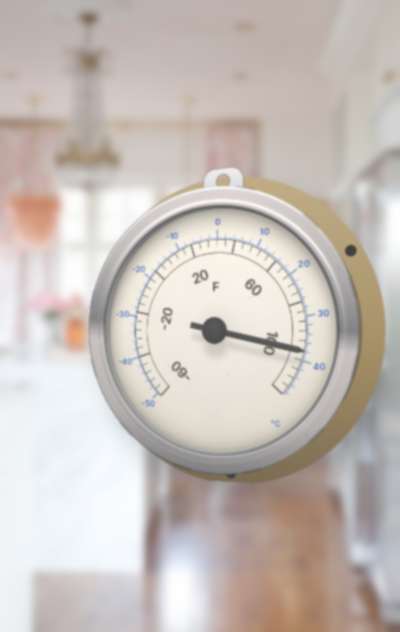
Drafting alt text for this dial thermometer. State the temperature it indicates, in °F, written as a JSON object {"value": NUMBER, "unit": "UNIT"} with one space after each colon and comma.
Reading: {"value": 100, "unit": "°F"}
